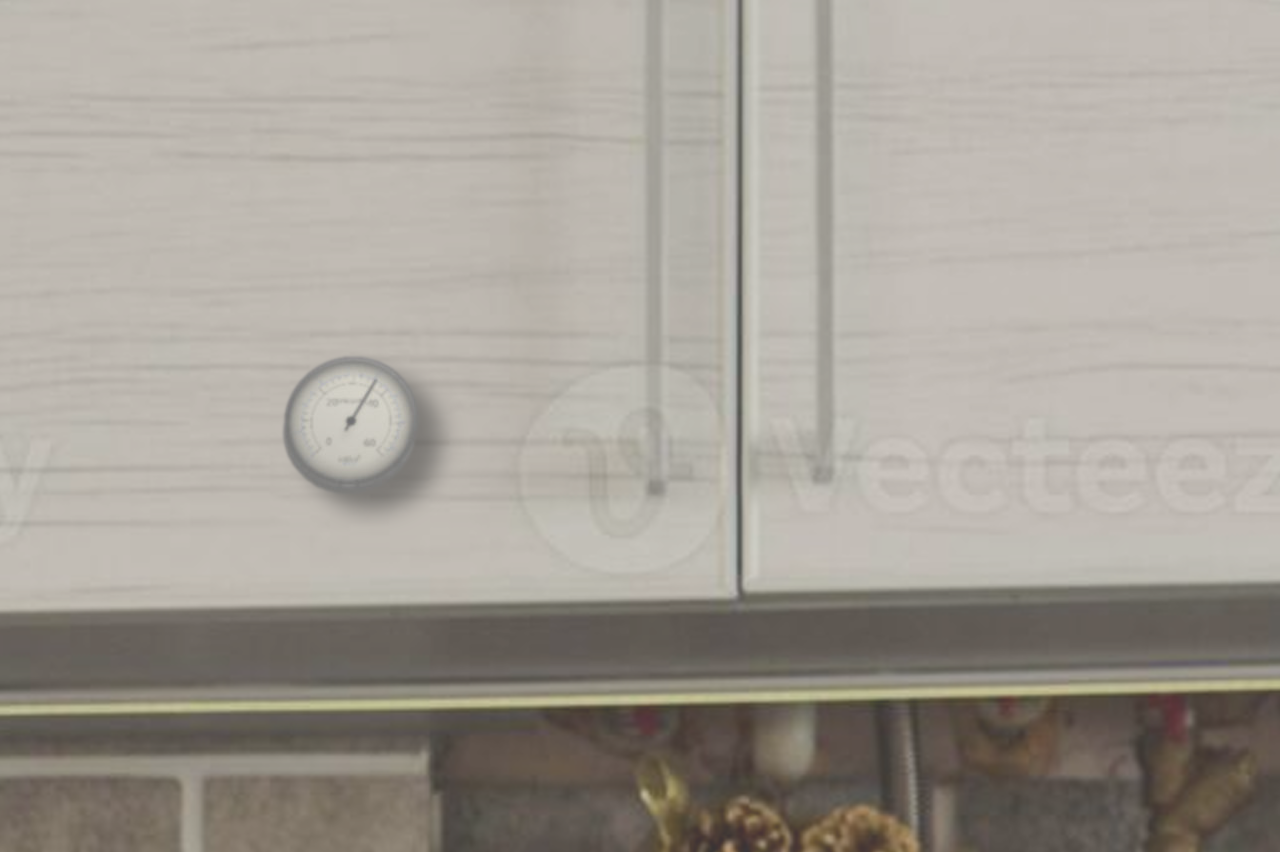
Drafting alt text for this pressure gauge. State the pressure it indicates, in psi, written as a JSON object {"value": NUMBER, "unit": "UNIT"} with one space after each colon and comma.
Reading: {"value": 36, "unit": "psi"}
